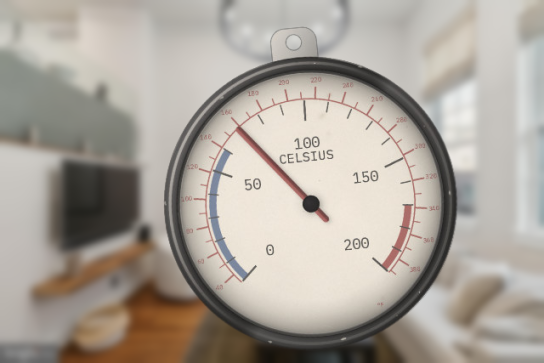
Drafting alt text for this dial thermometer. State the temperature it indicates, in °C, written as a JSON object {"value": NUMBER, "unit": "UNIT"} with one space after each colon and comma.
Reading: {"value": 70, "unit": "°C"}
